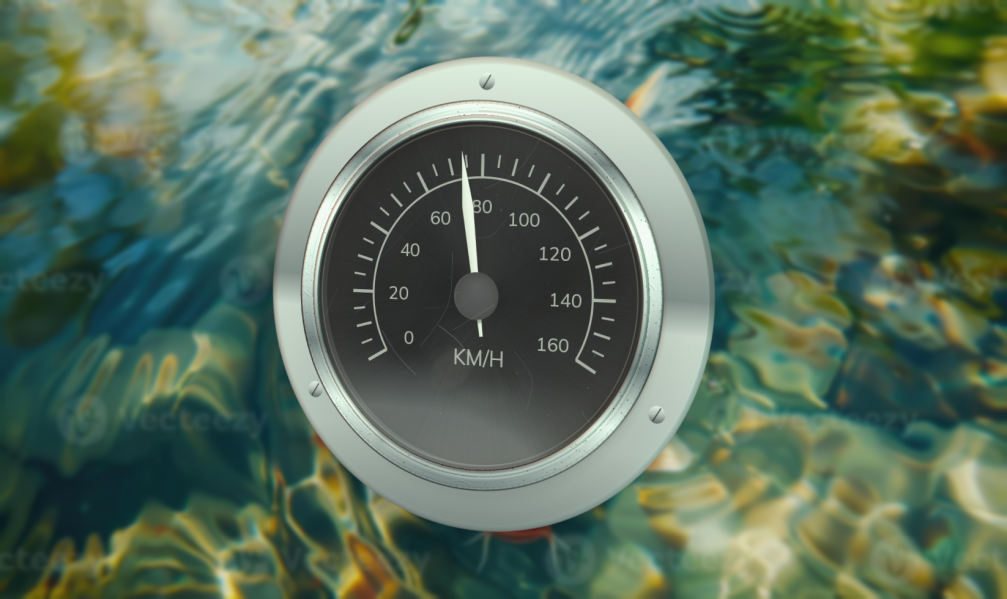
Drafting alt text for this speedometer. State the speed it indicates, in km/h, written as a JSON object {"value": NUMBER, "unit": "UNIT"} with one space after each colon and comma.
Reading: {"value": 75, "unit": "km/h"}
